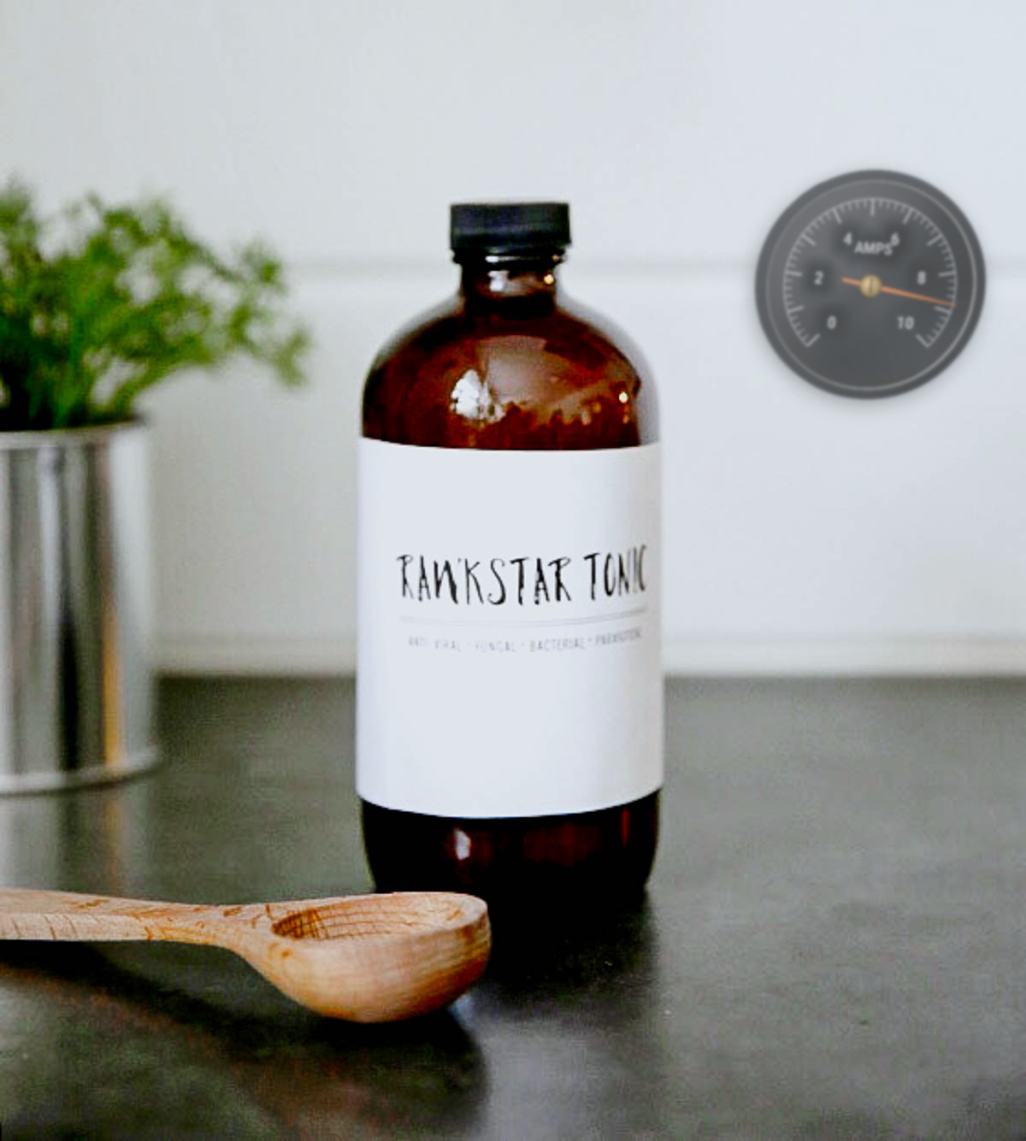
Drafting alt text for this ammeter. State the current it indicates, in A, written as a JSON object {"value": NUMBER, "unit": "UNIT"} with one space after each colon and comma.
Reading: {"value": 8.8, "unit": "A"}
